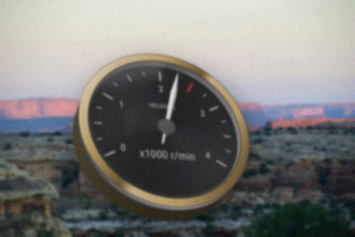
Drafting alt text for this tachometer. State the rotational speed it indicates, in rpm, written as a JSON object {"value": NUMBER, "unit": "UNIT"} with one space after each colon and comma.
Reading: {"value": 2250, "unit": "rpm"}
